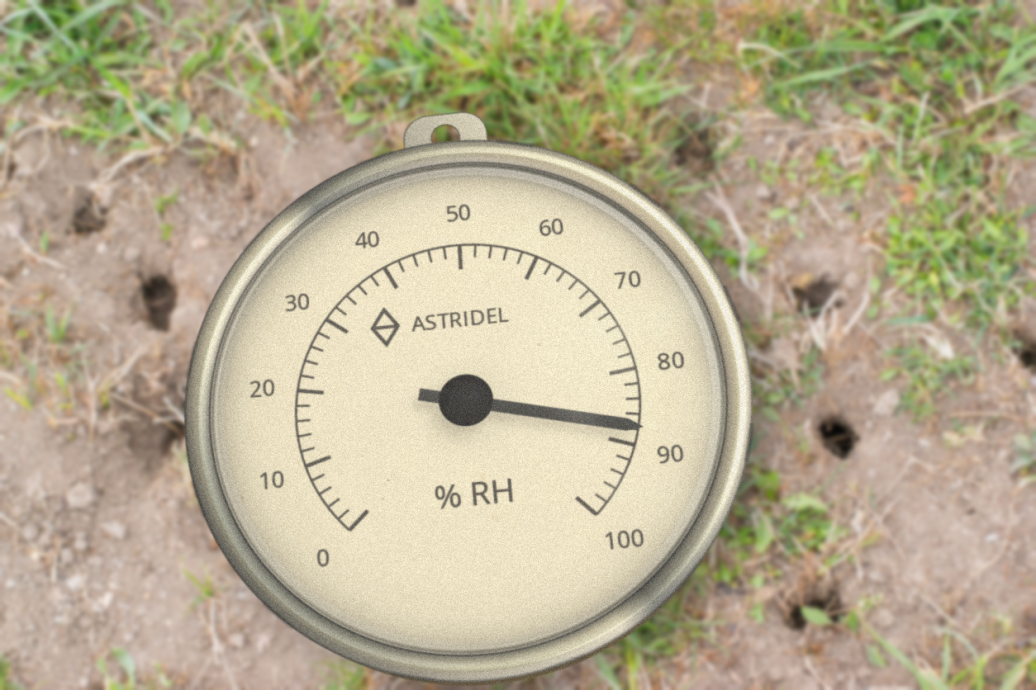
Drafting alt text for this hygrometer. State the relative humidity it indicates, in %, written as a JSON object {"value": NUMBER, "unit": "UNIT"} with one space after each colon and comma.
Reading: {"value": 88, "unit": "%"}
